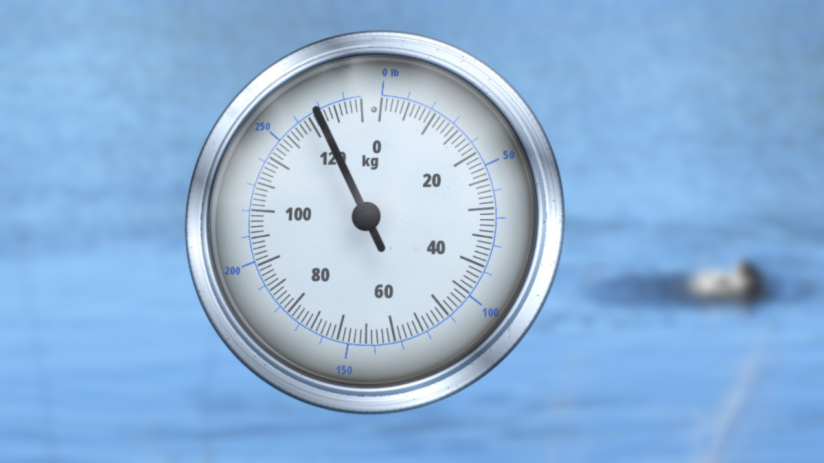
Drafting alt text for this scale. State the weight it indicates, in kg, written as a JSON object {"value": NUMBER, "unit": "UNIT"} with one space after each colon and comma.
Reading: {"value": 122, "unit": "kg"}
